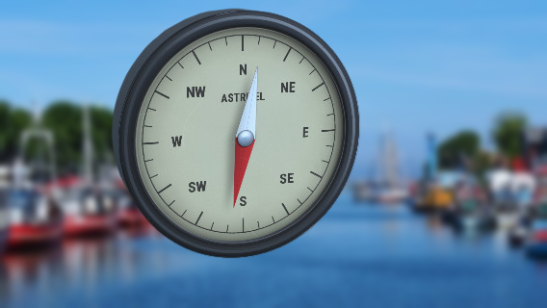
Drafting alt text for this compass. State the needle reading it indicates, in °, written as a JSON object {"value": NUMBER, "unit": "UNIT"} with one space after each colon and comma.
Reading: {"value": 190, "unit": "°"}
